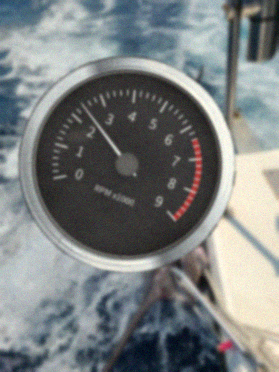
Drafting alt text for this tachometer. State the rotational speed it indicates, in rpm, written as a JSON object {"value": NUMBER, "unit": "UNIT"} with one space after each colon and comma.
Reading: {"value": 2400, "unit": "rpm"}
